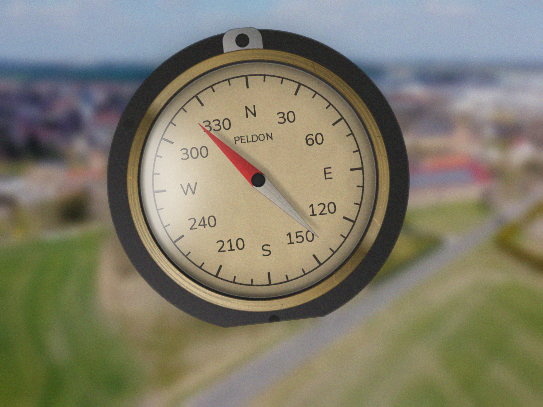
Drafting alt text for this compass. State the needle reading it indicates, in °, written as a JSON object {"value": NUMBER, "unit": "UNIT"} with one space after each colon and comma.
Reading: {"value": 320, "unit": "°"}
